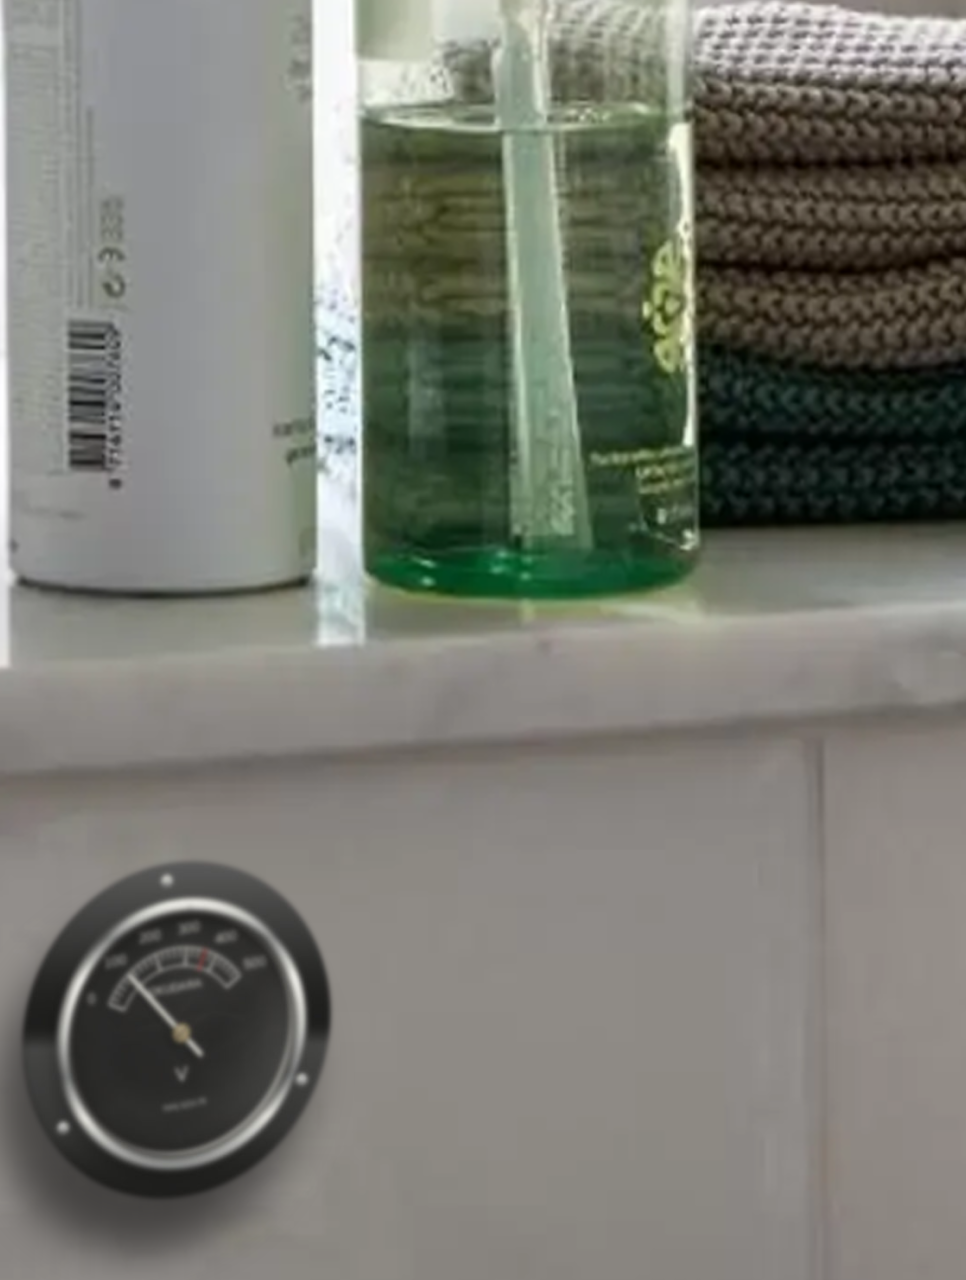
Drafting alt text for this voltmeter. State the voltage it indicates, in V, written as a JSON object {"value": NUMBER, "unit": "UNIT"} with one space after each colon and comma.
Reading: {"value": 100, "unit": "V"}
